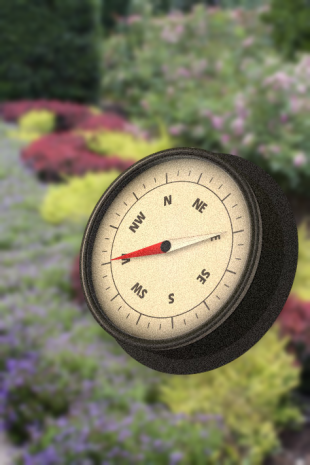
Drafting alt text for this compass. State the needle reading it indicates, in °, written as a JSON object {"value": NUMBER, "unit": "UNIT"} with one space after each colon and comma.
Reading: {"value": 270, "unit": "°"}
